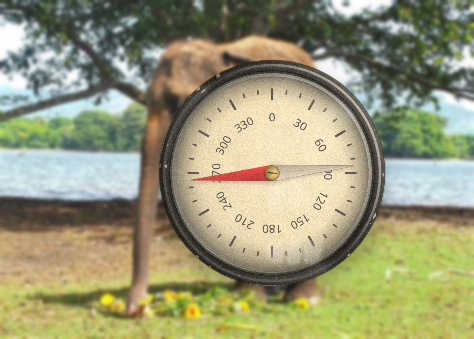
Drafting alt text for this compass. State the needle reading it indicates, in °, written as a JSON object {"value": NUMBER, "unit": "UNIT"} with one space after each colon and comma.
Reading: {"value": 265, "unit": "°"}
